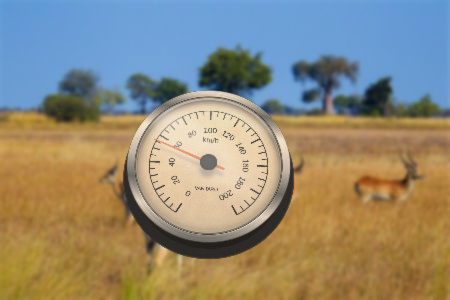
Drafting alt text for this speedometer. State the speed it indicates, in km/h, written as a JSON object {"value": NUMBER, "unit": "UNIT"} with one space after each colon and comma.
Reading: {"value": 55, "unit": "km/h"}
